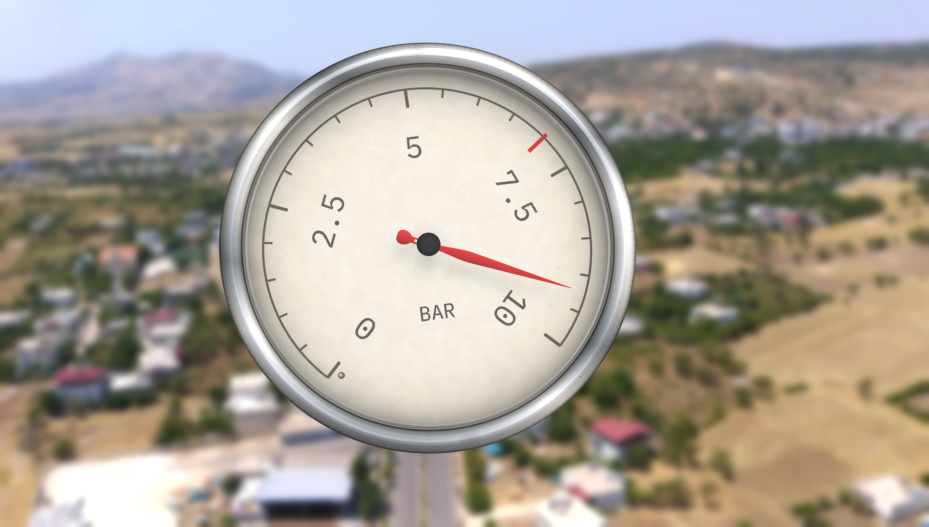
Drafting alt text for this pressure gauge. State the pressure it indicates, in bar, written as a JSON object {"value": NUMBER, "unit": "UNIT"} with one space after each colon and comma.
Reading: {"value": 9.25, "unit": "bar"}
